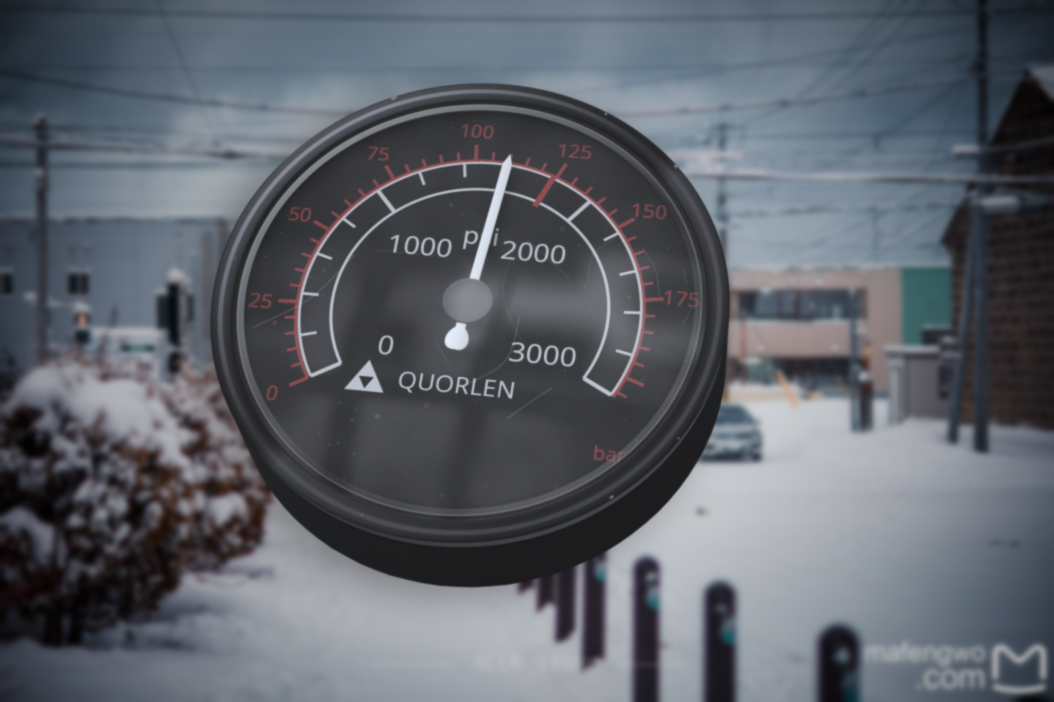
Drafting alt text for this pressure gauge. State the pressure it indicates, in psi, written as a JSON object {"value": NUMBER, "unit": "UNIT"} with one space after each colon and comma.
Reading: {"value": 1600, "unit": "psi"}
